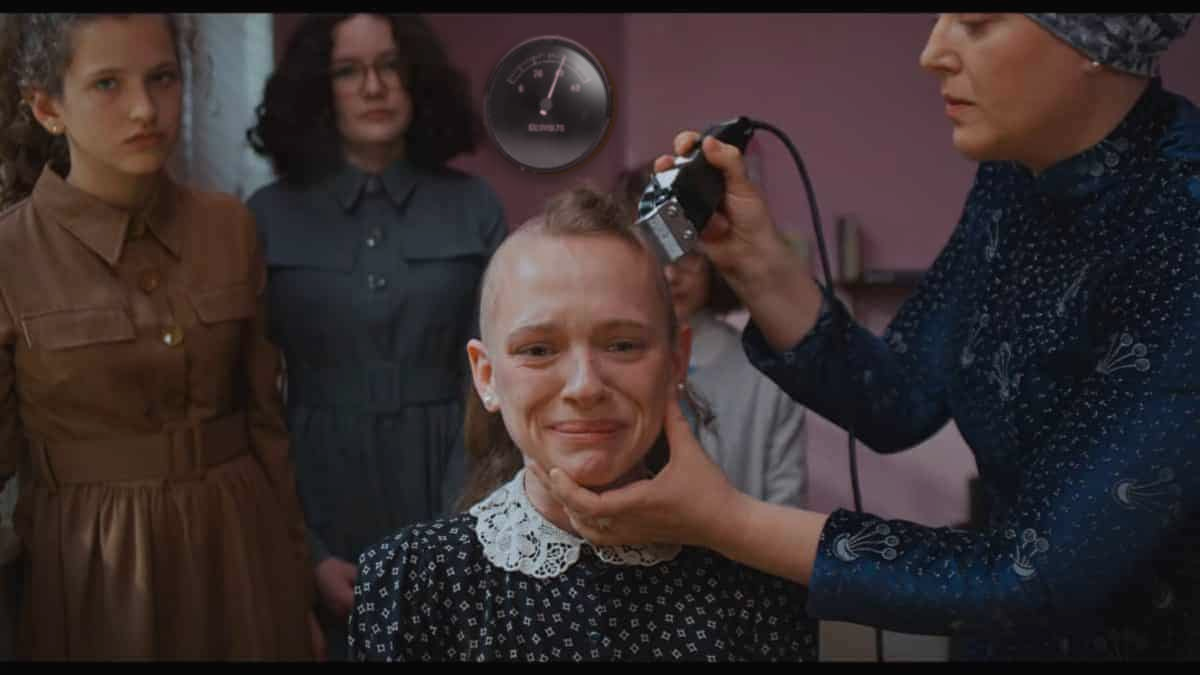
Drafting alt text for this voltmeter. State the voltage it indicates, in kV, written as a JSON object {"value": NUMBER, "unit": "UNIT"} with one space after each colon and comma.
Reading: {"value": 40, "unit": "kV"}
